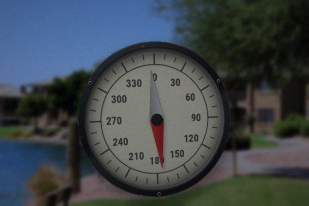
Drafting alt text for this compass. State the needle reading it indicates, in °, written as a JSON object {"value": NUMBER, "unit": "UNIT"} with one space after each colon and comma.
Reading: {"value": 175, "unit": "°"}
